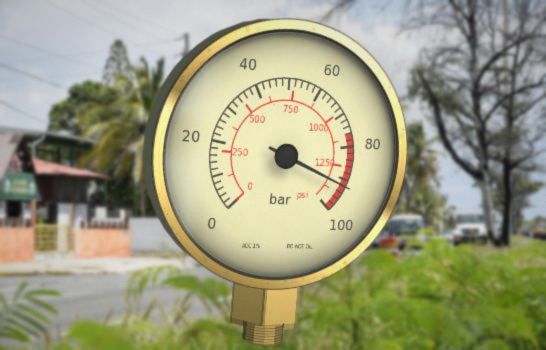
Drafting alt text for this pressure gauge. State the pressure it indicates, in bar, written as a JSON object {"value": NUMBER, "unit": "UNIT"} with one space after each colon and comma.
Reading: {"value": 92, "unit": "bar"}
